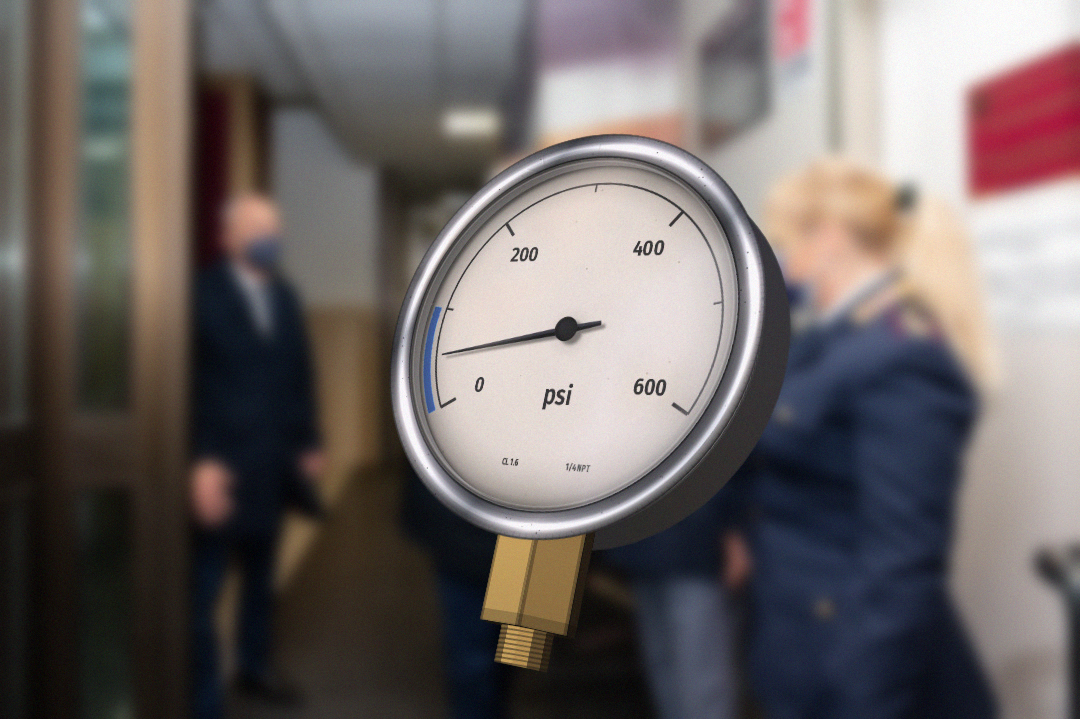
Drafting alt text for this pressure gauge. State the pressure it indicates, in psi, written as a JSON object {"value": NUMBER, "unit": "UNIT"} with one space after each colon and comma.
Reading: {"value": 50, "unit": "psi"}
